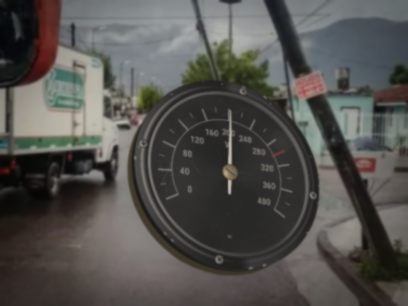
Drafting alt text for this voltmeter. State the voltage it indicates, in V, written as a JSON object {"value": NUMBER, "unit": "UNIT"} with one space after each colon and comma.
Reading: {"value": 200, "unit": "V"}
